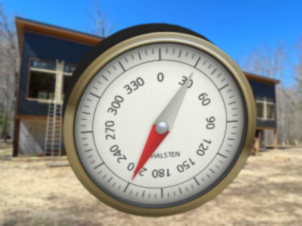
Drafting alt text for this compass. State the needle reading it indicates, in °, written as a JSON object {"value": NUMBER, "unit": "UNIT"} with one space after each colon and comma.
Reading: {"value": 210, "unit": "°"}
